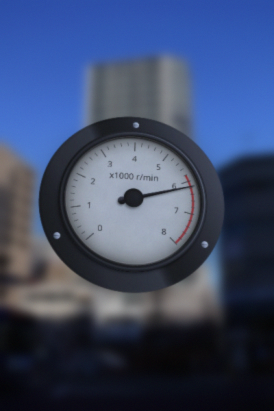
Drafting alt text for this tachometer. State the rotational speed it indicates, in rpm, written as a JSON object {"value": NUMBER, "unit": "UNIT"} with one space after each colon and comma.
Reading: {"value": 6200, "unit": "rpm"}
